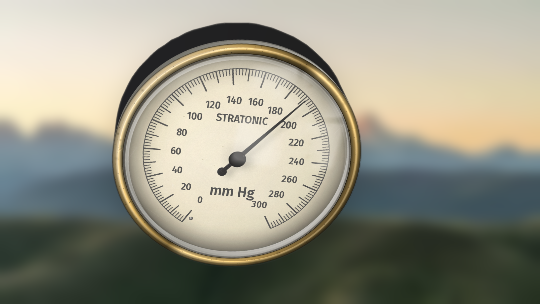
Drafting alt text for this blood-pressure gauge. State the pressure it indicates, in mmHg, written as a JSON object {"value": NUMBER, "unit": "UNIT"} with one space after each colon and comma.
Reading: {"value": 190, "unit": "mmHg"}
